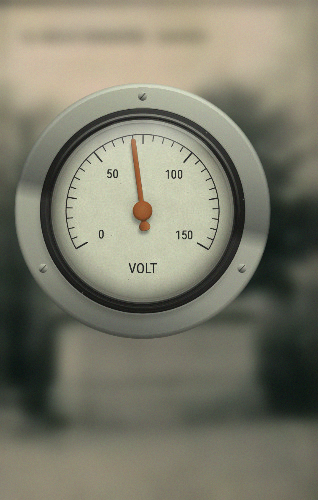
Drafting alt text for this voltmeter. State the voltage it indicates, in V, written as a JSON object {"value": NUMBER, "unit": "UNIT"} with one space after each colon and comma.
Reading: {"value": 70, "unit": "V"}
